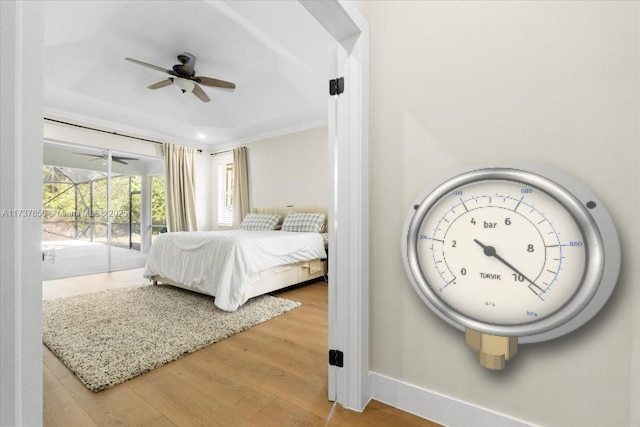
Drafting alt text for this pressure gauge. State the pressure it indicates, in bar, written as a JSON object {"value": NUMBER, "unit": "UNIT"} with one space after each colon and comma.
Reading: {"value": 9.75, "unit": "bar"}
